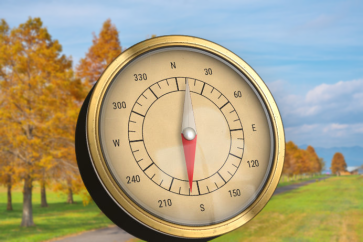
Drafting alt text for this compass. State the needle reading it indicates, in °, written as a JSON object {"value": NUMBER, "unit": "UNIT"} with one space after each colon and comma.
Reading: {"value": 190, "unit": "°"}
